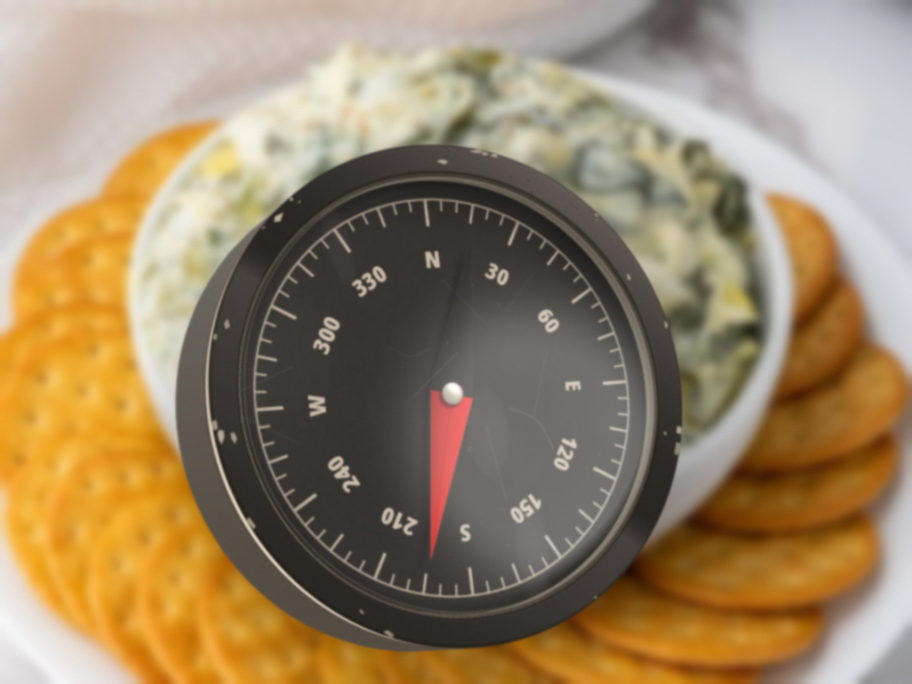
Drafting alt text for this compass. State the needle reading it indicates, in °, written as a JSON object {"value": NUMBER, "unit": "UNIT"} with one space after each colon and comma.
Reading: {"value": 195, "unit": "°"}
